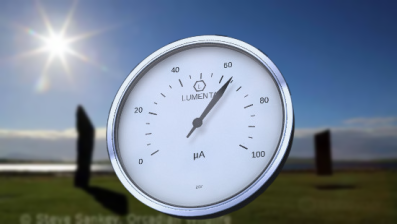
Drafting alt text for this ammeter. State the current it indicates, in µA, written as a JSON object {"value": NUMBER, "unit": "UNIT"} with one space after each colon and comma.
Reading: {"value": 65, "unit": "µA"}
